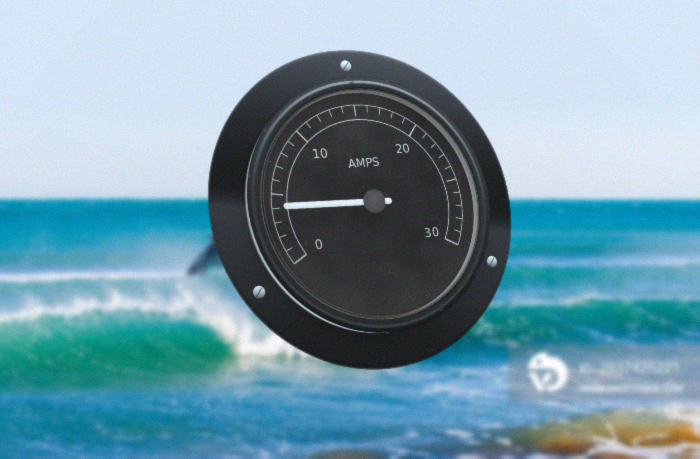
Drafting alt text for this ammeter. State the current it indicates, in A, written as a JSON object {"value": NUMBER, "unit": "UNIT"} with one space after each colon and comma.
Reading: {"value": 4, "unit": "A"}
